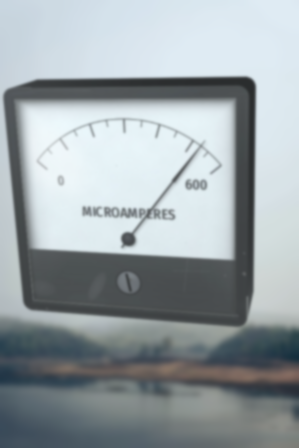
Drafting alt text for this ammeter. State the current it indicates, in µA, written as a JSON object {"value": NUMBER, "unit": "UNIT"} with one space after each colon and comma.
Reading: {"value": 525, "unit": "µA"}
